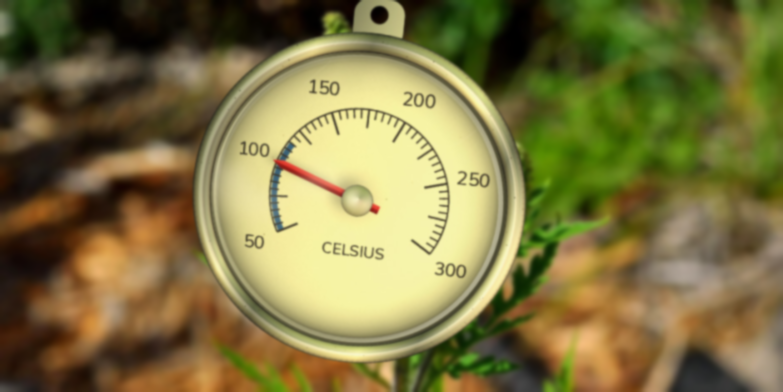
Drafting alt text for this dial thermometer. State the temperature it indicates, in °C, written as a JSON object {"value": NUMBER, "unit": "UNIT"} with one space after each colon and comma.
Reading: {"value": 100, "unit": "°C"}
